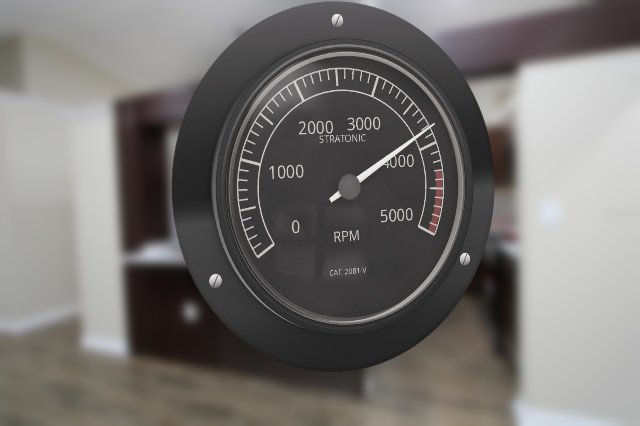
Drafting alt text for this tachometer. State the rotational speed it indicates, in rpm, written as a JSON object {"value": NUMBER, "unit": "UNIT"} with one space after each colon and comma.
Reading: {"value": 3800, "unit": "rpm"}
